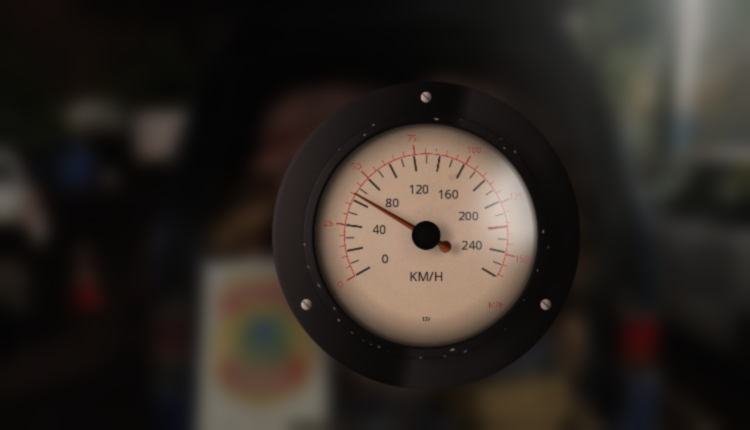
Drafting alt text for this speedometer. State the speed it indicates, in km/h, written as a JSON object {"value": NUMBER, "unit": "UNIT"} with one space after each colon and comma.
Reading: {"value": 65, "unit": "km/h"}
